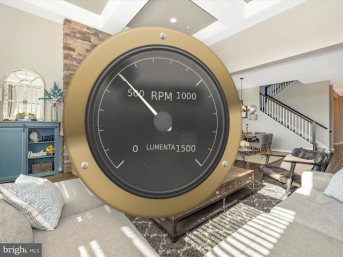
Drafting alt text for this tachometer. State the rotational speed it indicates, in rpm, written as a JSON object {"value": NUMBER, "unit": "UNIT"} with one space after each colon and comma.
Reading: {"value": 500, "unit": "rpm"}
